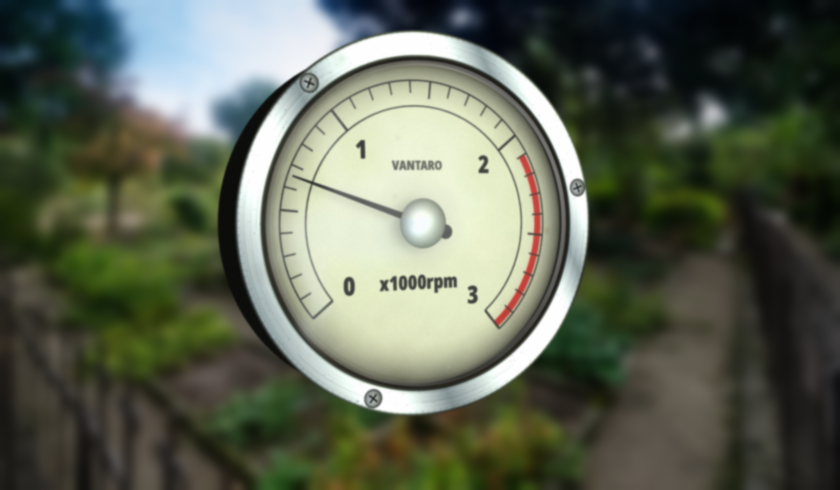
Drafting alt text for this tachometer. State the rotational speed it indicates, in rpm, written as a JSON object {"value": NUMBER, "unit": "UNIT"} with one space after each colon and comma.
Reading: {"value": 650, "unit": "rpm"}
